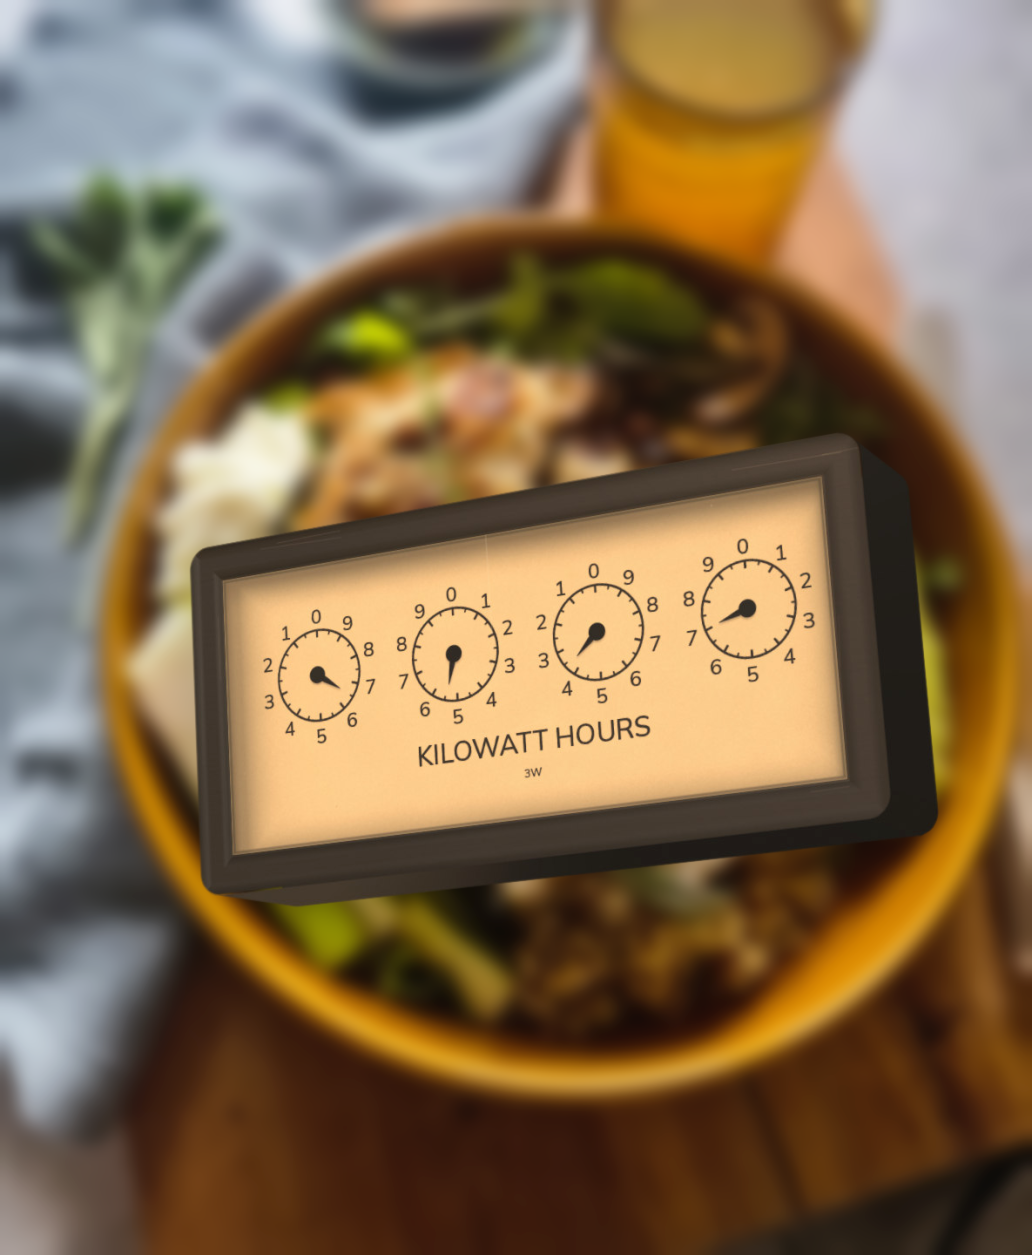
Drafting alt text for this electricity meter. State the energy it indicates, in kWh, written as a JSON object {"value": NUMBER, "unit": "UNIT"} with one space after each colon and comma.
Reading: {"value": 6537, "unit": "kWh"}
